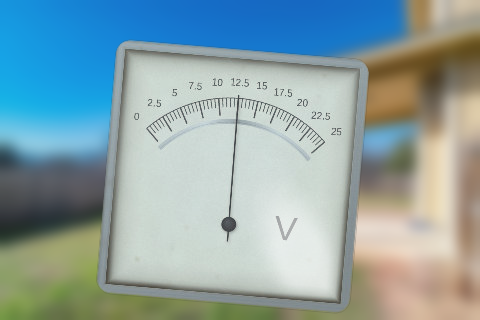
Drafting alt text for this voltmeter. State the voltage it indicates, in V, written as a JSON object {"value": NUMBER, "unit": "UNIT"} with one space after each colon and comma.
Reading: {"value": 12.5, "unit": "V"}
